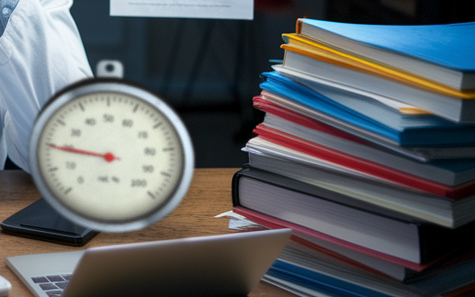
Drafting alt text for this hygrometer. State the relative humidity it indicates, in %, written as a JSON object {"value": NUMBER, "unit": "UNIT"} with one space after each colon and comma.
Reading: {"value": 20, "unit": "%"}
